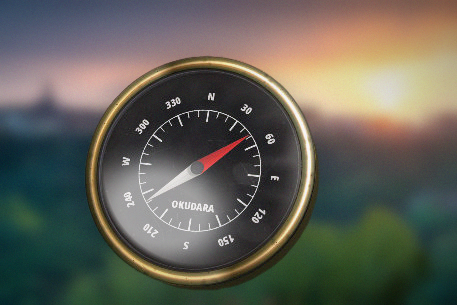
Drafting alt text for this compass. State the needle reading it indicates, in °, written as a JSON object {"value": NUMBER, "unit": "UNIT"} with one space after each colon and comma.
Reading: {"value": 50, "unit": "°"}
